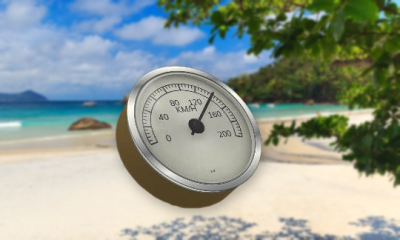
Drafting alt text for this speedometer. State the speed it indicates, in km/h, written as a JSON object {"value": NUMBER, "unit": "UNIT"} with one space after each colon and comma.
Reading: {"value": 140, "unit": "km/h"}
